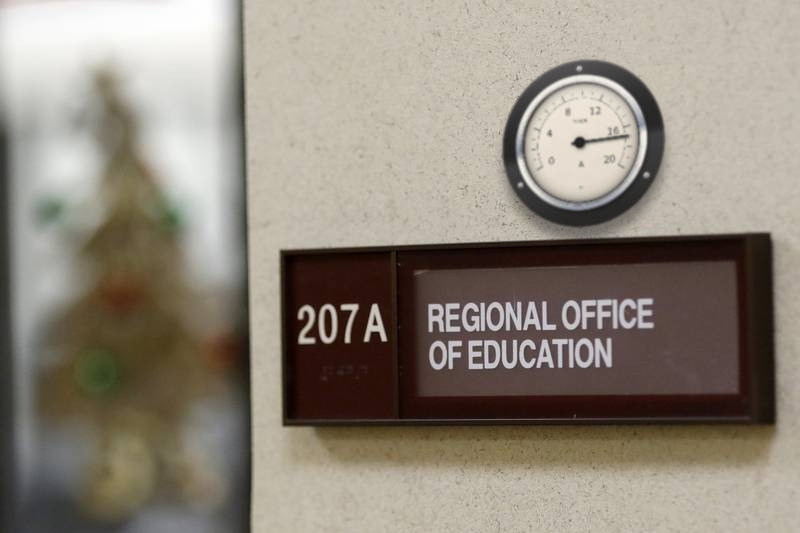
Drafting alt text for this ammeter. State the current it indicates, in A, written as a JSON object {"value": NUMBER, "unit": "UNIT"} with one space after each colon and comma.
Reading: {"value": 17, "unit": "A"}
